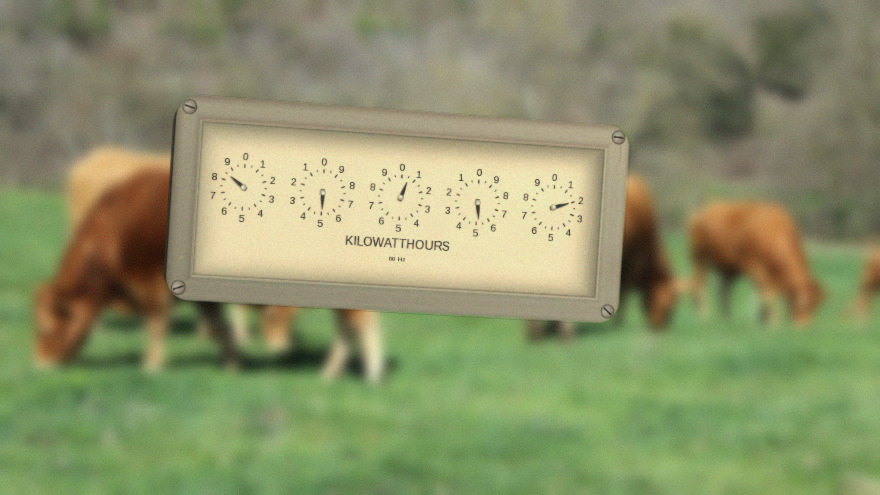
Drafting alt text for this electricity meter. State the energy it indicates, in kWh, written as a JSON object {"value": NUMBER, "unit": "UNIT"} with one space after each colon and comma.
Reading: {"value": 85052, "unit": "kWh"}
